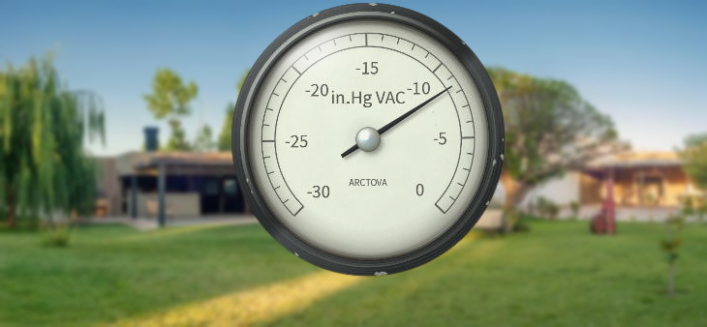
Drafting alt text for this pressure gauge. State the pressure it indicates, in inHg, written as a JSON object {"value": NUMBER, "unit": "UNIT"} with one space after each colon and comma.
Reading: {"value": -8.5, "unit": "inHg"}
